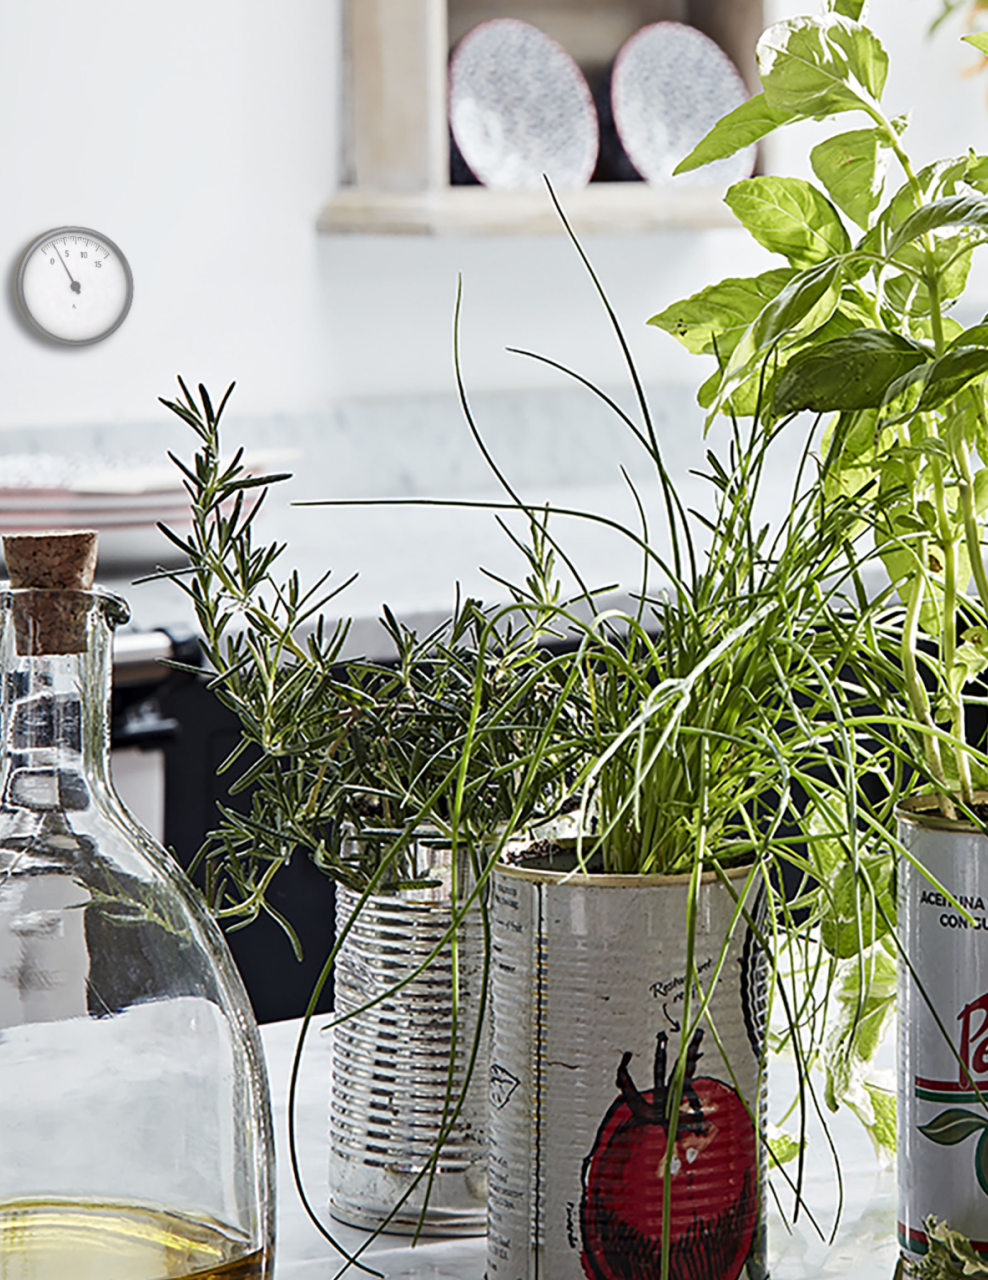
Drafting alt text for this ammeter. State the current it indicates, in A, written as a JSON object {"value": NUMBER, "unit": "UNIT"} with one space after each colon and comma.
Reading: {"value": 2.5, "unit": "A"}
